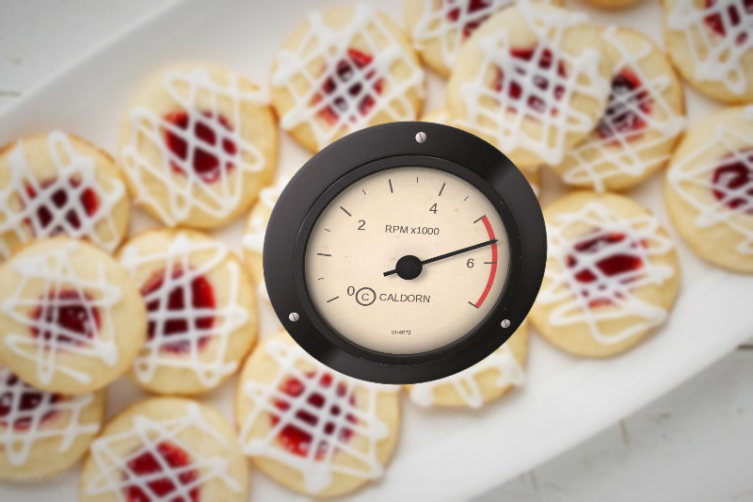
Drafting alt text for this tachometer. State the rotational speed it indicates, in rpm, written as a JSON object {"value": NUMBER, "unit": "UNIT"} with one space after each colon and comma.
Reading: {"value": 5500, "unit": "rpm"}
